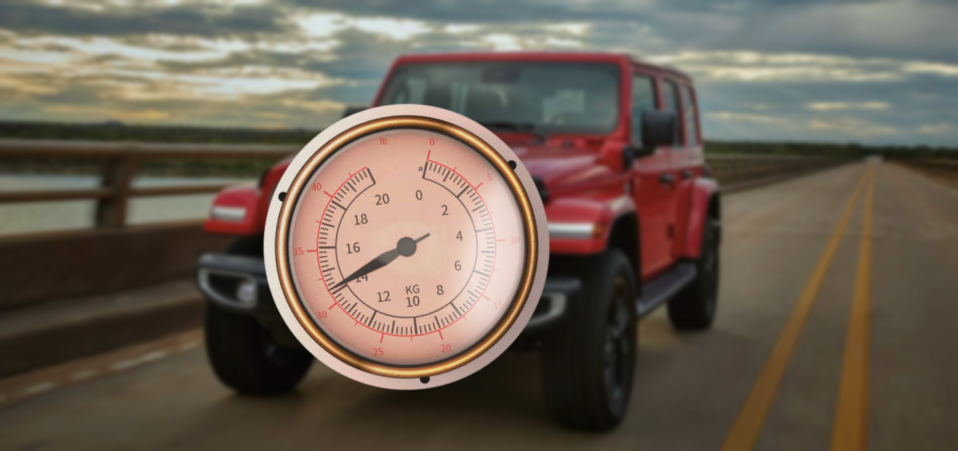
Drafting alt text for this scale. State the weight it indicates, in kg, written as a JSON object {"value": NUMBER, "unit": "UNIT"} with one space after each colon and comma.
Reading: {"value": 14.2, "unit": "kg"}
